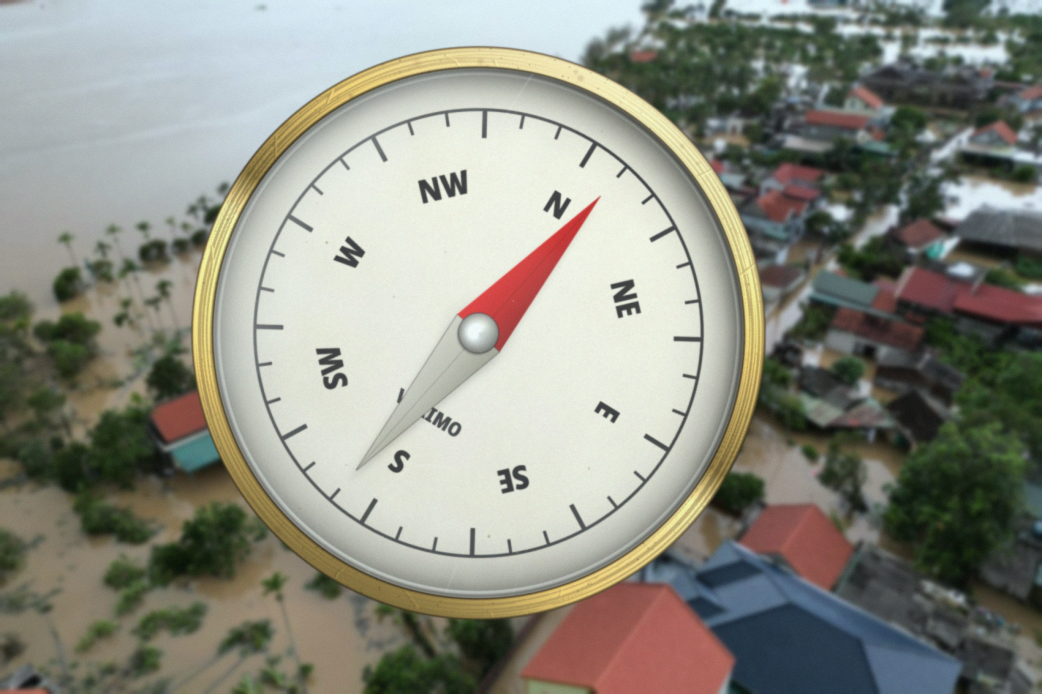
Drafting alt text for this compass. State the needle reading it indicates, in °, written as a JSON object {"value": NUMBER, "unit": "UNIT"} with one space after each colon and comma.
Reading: {"value": 10, "unit": "°"}
